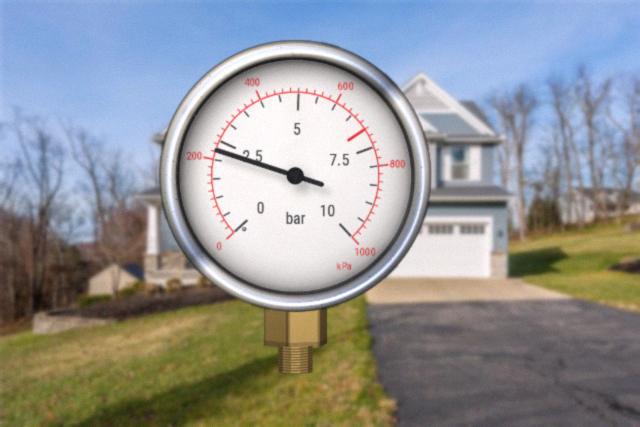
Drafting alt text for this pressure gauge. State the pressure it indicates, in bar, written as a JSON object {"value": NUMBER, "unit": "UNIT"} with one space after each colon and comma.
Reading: {"value": 2.25, "unit": "bar"}
